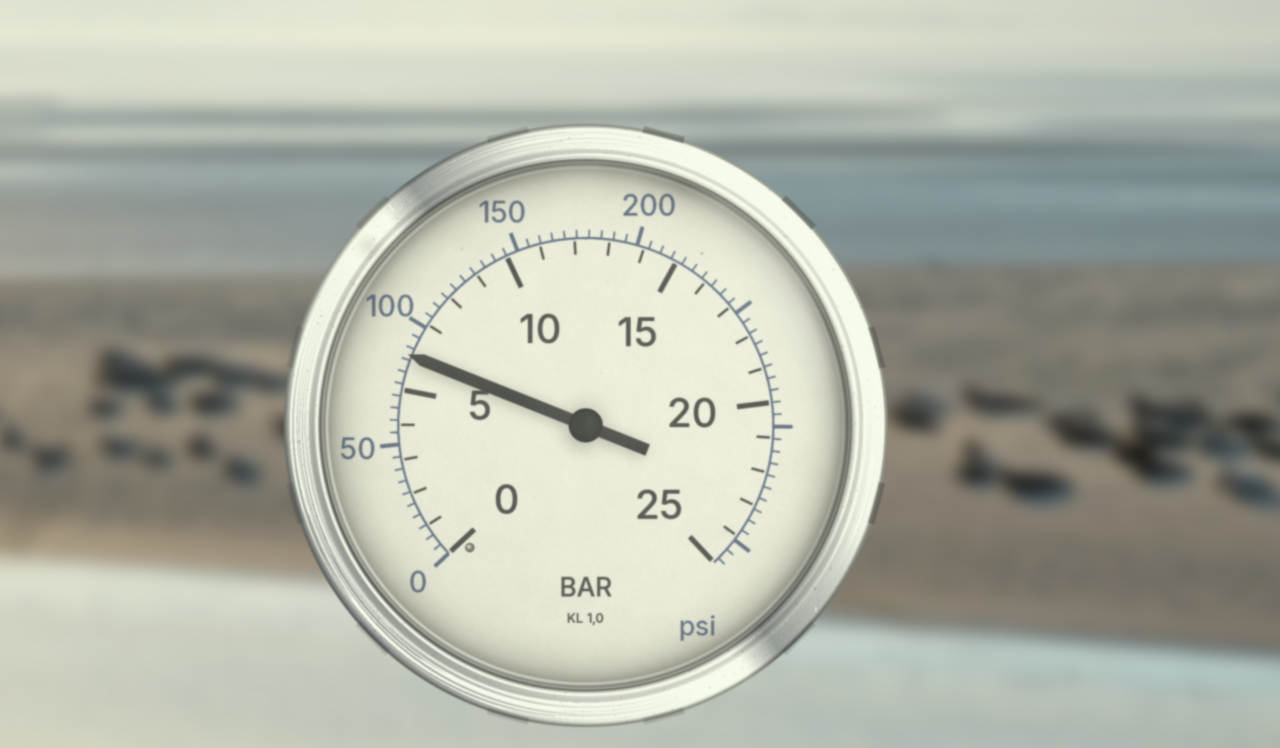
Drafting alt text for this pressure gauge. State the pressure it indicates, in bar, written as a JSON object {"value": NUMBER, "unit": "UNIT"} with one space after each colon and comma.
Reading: {"value": 6, "unit": "bar"}
